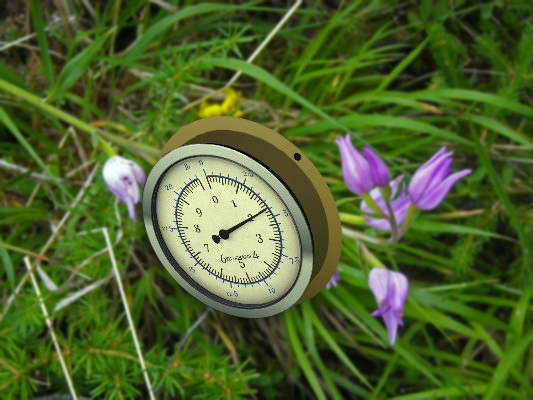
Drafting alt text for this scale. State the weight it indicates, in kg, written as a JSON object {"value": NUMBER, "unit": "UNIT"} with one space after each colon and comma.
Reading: {"value": 2, "unit": "kg"}
